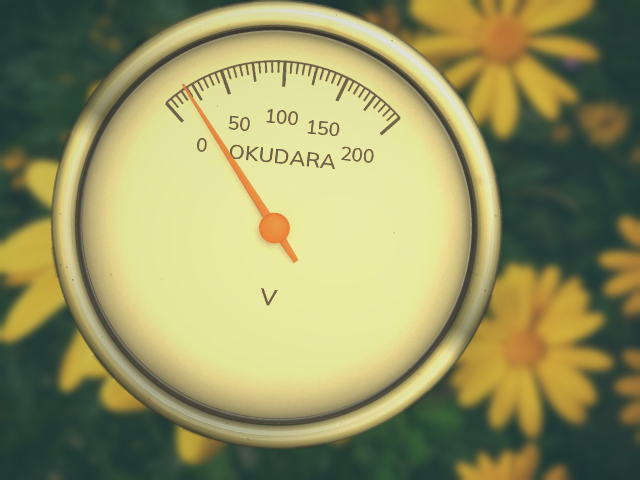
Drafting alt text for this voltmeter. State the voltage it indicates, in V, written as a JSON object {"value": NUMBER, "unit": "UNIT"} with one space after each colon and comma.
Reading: {"value": 20, "unit": "V"}
